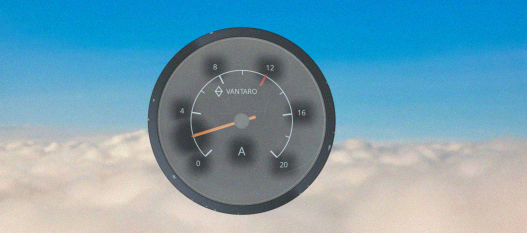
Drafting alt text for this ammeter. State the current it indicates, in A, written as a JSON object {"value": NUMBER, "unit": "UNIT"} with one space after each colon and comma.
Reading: {"value": 2, "unit": "A"}
